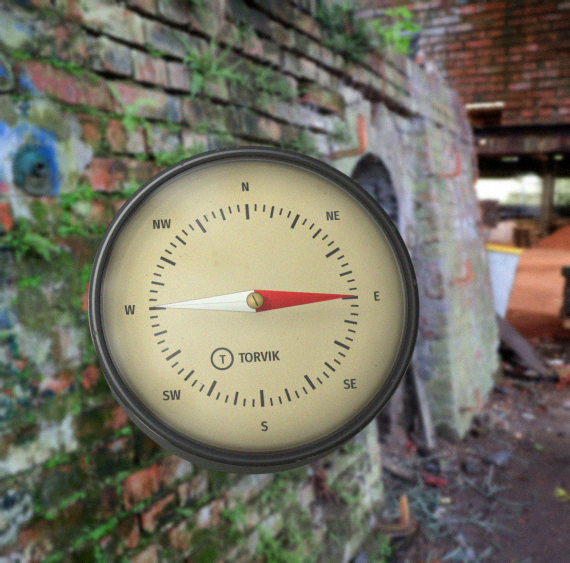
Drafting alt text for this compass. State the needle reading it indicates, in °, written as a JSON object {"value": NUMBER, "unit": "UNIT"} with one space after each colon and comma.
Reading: {"value": 90, "unit": "°"}
